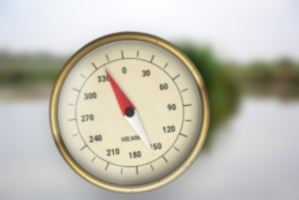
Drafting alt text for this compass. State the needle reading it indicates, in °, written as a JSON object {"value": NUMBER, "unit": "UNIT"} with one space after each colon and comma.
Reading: {"value": 337.5, "unit": "°"}
